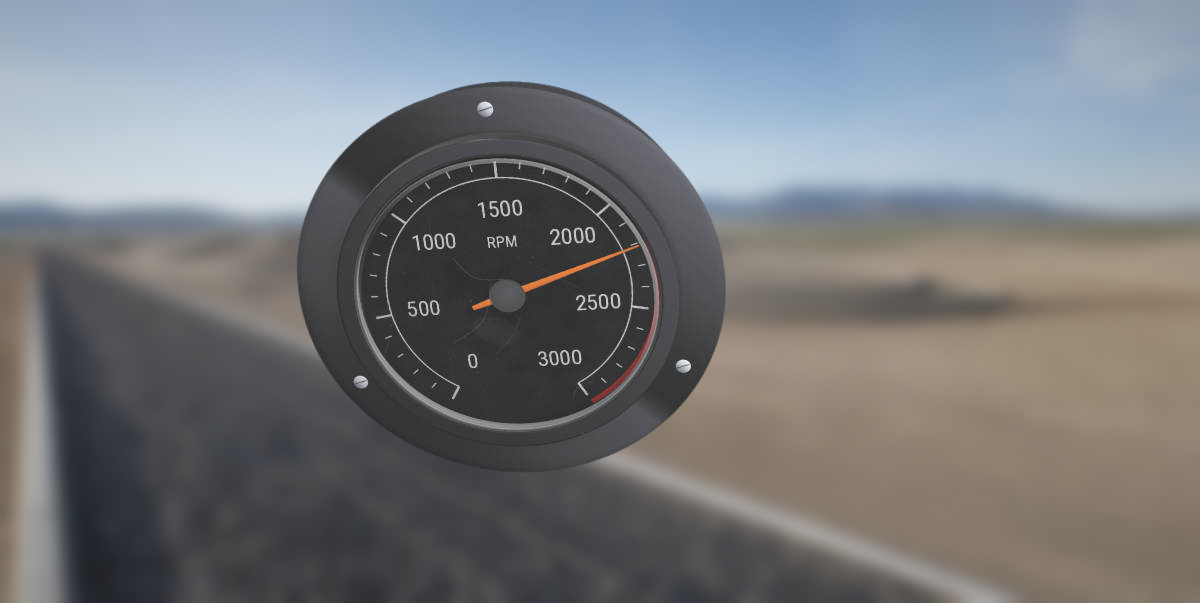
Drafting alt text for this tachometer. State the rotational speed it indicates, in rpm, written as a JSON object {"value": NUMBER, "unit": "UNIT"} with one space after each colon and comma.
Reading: {"value": 2200, "unit": "rpm"}
